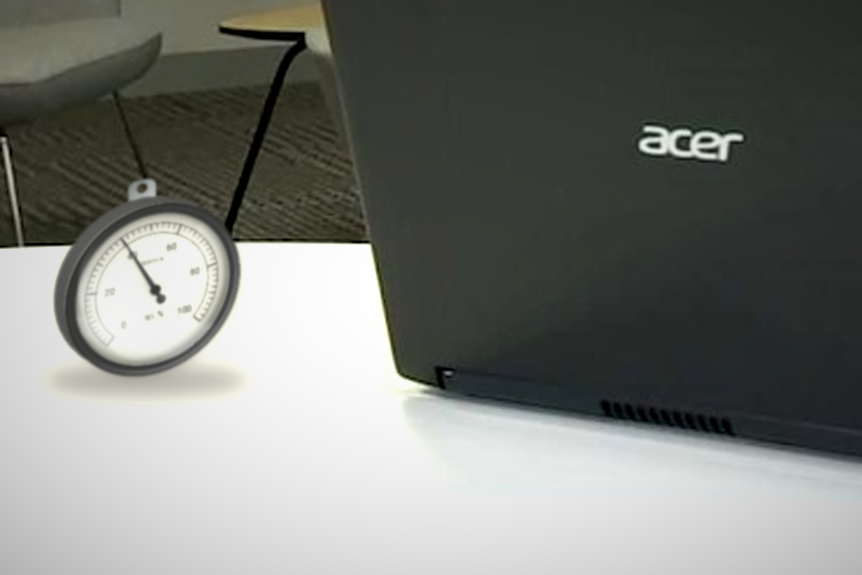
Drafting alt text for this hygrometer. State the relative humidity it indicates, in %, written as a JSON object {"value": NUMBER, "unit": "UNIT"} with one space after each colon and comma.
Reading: {"value": 40, "unit": "%"}
